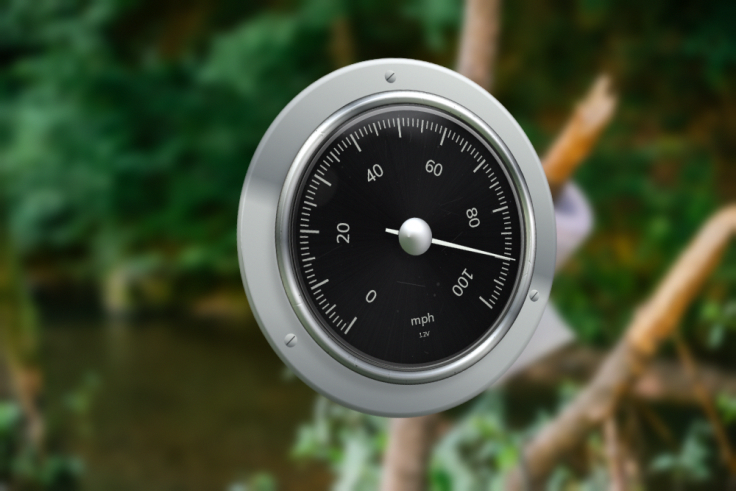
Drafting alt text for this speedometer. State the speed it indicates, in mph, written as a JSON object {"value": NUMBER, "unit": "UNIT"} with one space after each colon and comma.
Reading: {"value": 90, "unit": "mph"}
